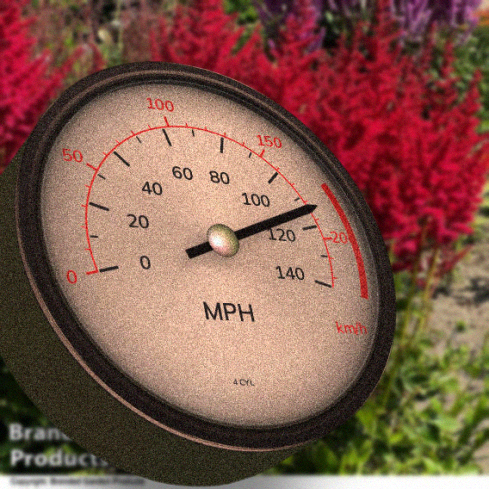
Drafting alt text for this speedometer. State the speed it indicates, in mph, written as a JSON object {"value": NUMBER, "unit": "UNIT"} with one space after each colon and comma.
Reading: {"value": 115, "unit": "mph"}
